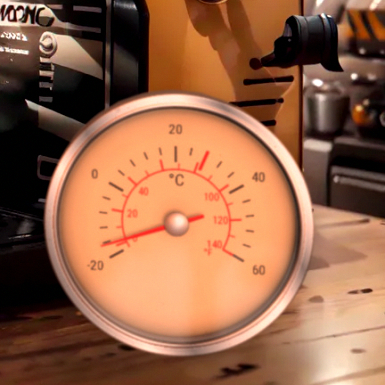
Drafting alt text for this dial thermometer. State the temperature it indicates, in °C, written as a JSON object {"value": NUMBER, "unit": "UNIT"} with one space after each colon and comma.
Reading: {"value": -16, "unit": "°C"}
